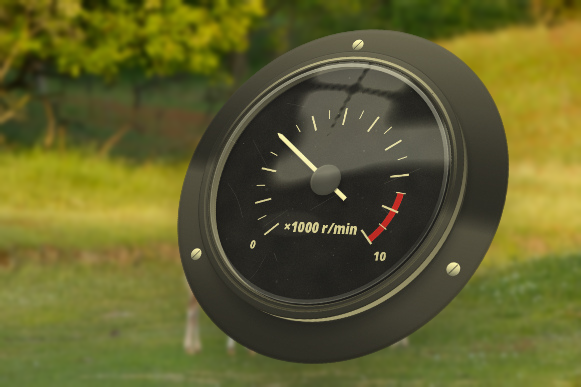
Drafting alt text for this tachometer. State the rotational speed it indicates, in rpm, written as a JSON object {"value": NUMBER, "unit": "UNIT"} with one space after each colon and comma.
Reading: {"value": 3000, "unit": "rpm"}
